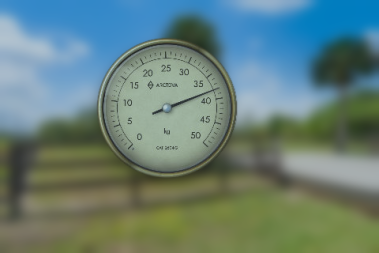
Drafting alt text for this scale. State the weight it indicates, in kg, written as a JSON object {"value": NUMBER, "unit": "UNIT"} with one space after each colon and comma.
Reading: {"value": 38, "unit": "kg"}
